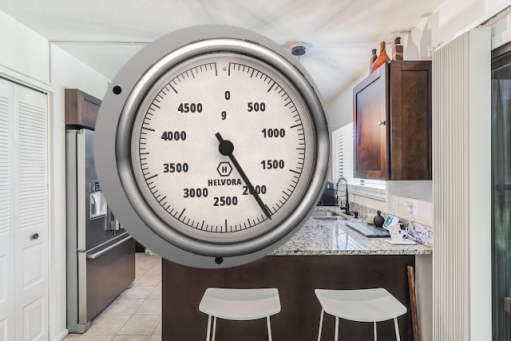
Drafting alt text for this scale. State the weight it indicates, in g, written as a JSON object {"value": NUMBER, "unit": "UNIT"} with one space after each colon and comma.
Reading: {"value": 2050, "unit": "g"}
